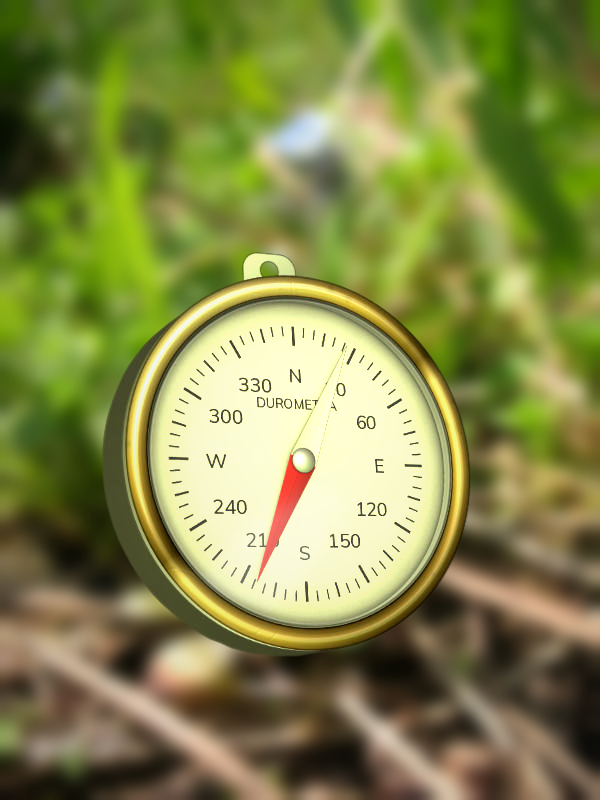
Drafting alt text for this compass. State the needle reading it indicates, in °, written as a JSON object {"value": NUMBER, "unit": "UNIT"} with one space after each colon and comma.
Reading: {"value": 205, "unit": "°"}
